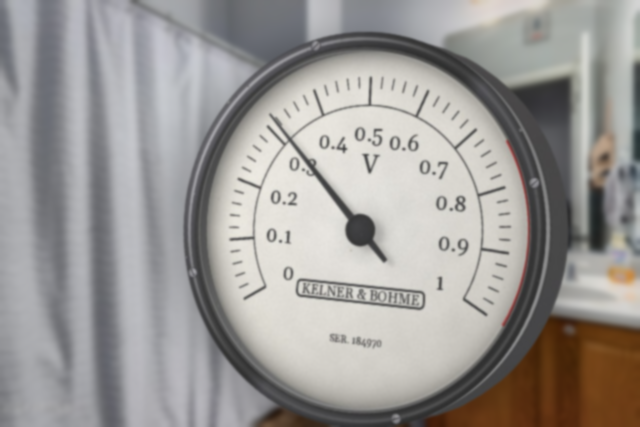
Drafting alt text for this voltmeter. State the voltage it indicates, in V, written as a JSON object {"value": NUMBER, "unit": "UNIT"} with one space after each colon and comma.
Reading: {"value": 0.32, "unit": "V"}
